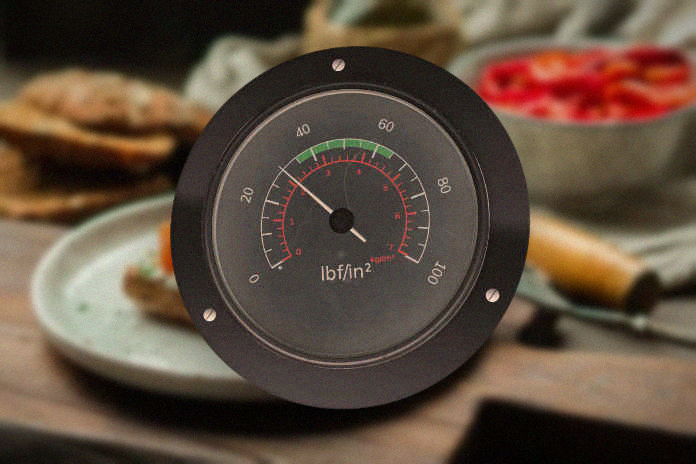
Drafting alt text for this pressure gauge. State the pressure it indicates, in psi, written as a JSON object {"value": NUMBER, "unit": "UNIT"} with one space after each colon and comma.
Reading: {"value": 30, "unit": "psi"}
